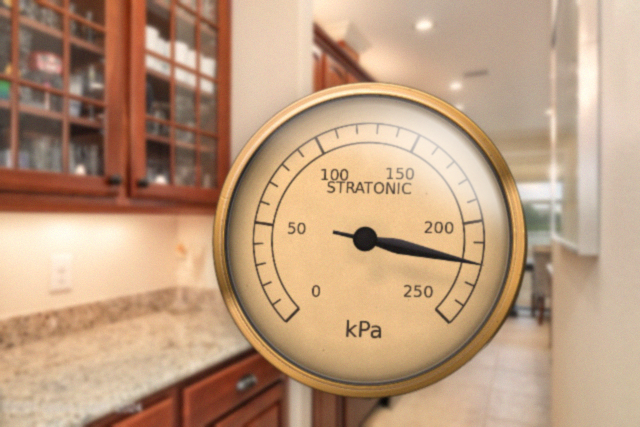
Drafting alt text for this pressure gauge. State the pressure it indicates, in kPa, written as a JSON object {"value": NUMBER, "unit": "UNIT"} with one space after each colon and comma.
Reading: {"value": 220, "unit": "kPa"}
